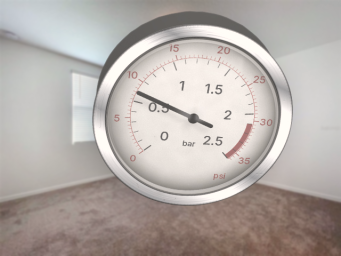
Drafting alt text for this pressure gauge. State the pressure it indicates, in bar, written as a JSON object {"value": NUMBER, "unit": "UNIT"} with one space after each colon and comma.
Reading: {"value": 0.6, "unit": "bar"}
